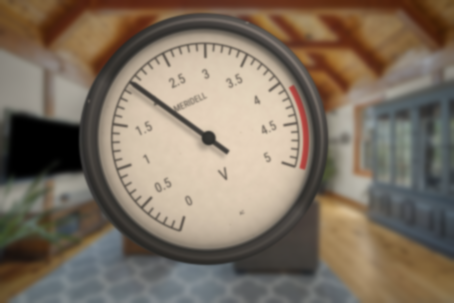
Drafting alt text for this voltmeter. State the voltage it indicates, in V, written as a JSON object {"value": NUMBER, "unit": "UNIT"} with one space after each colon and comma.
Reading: {"value": 2, "unit": "V"}
